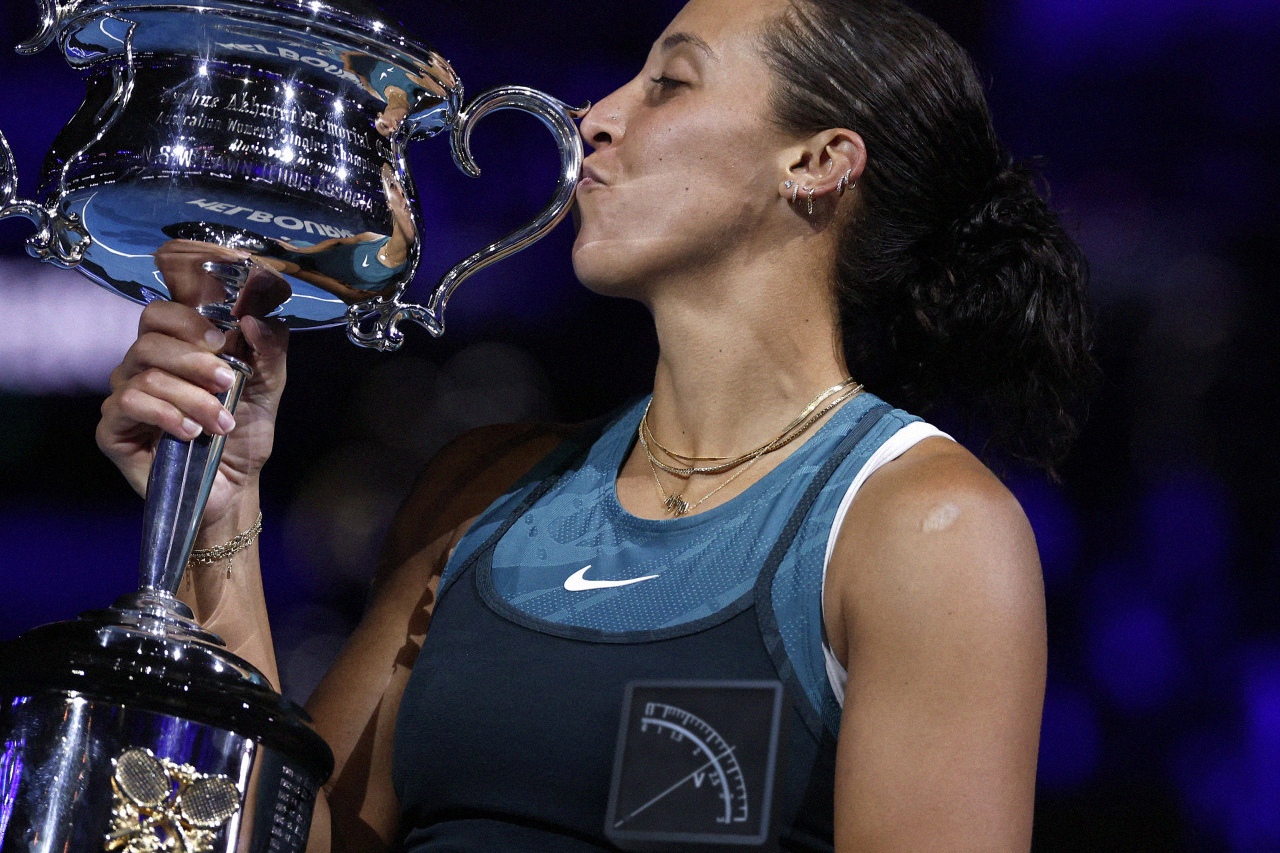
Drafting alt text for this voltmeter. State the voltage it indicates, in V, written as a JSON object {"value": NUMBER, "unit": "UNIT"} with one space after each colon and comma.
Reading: {"value": 2.3, "unit": "V"}
